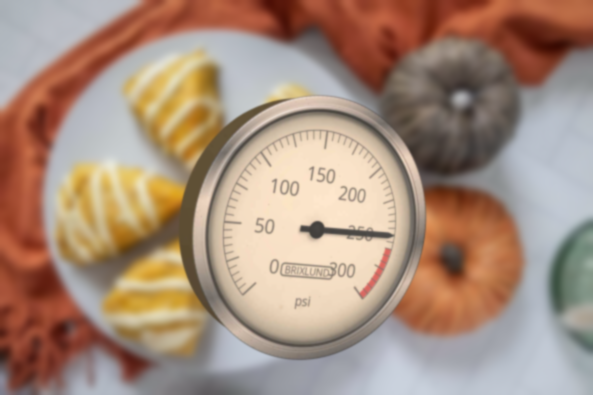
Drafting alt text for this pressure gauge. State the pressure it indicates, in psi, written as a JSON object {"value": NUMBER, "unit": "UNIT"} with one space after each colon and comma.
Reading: {"value": 250, "unit": "psi"}
